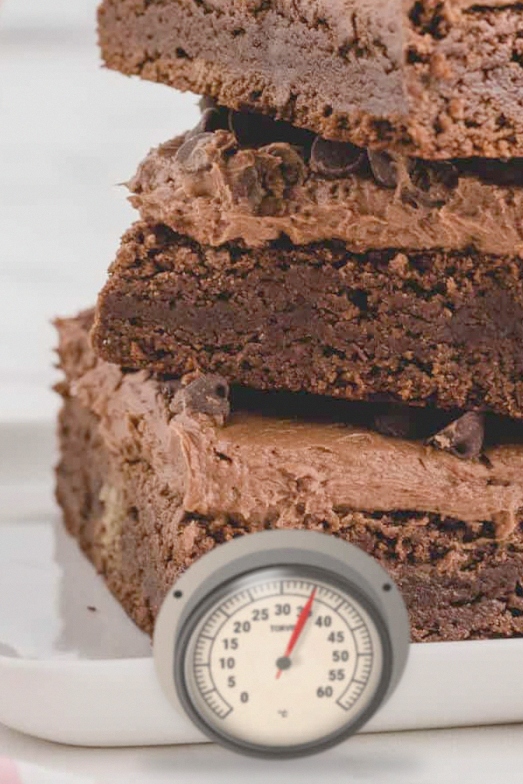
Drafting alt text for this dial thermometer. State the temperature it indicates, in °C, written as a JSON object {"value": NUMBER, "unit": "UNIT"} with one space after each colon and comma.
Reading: {"value": 35, "unit": "°C"}
